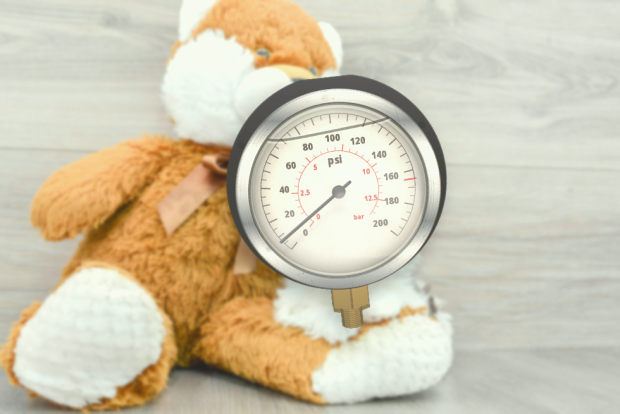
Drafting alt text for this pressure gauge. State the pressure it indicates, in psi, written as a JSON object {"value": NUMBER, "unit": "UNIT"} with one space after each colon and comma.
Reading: {"value": 7.5, "unit": "psi"}
